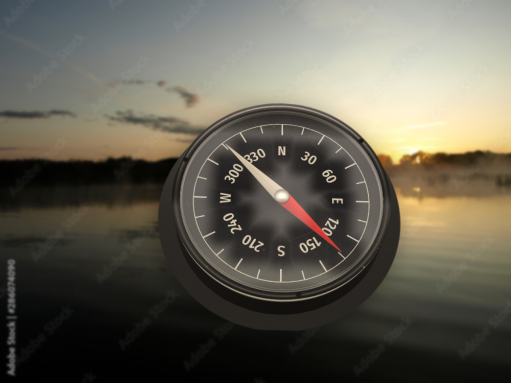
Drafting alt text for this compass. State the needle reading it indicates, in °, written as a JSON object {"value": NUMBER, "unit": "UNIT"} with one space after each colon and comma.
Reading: {"value": 135, "unit": "°"}
